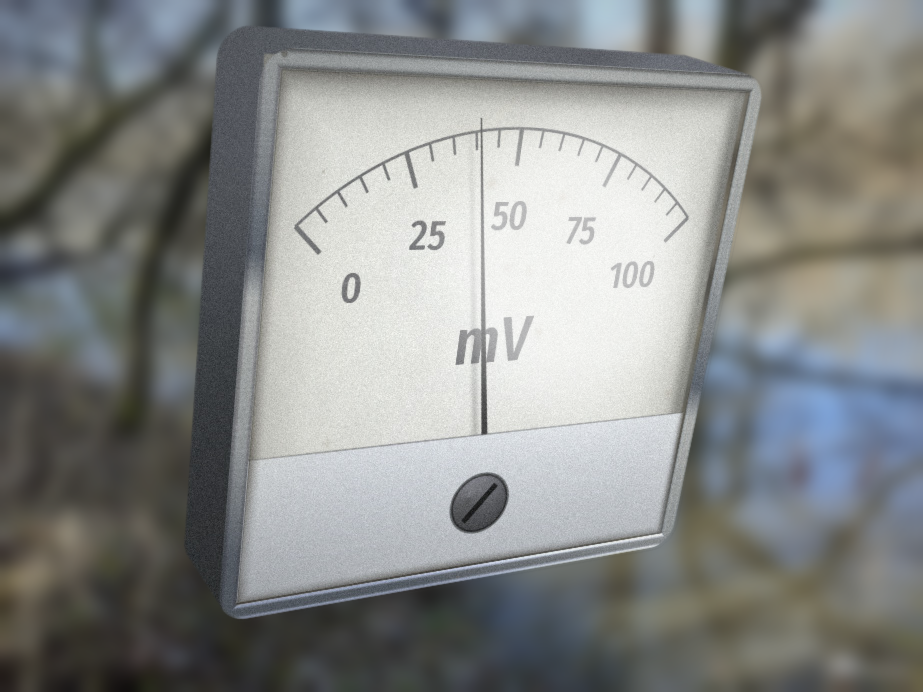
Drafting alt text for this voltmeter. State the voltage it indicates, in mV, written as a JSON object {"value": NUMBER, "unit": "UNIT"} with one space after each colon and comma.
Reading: {"value": 40, "unit": "mV"}
